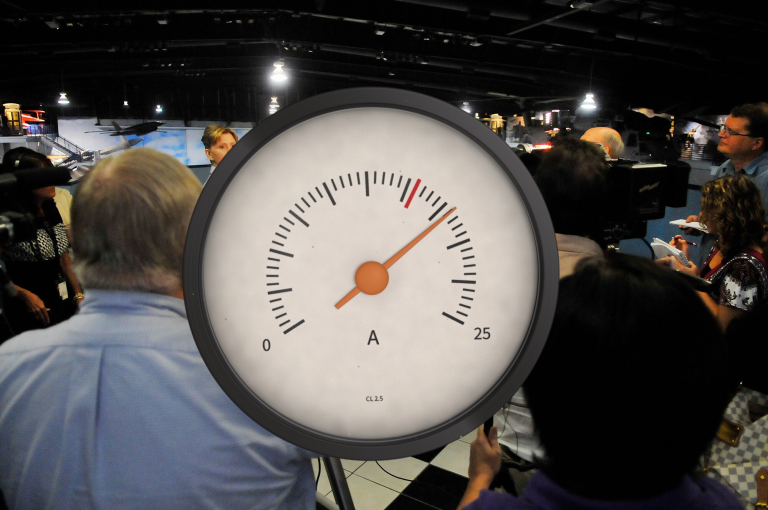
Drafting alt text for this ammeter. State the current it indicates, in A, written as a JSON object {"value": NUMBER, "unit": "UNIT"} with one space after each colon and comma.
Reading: {"value": 18, "unit": "A"}
